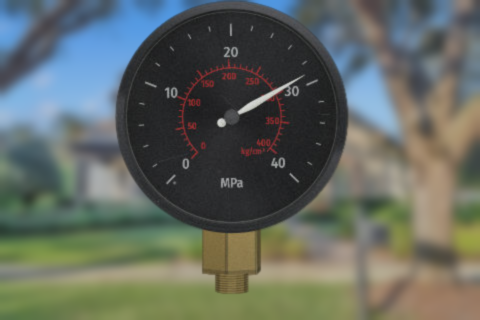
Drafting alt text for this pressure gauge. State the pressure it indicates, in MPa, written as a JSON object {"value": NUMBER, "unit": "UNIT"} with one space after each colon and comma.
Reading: {"value": 29, "unit": "MPa"}
